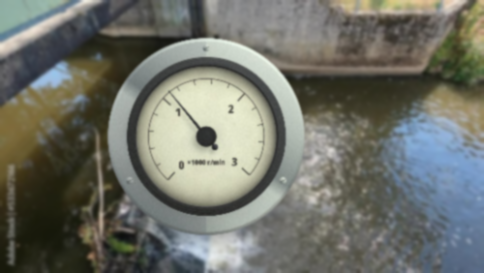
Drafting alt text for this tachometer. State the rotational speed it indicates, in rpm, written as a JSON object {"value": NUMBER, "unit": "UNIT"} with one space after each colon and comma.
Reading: {"value": 1100, "unit": "rpm"}
